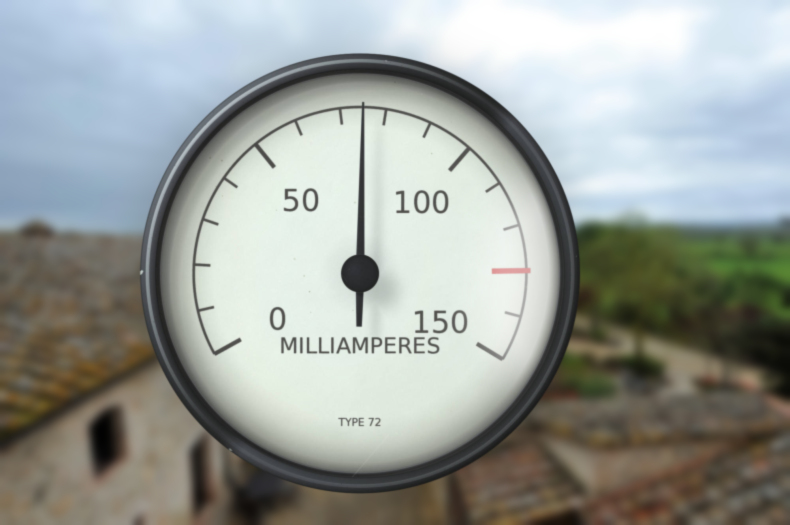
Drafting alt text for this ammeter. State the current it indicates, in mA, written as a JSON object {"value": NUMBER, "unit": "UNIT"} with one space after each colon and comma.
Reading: {"value": 75, "unit": "mA"}
